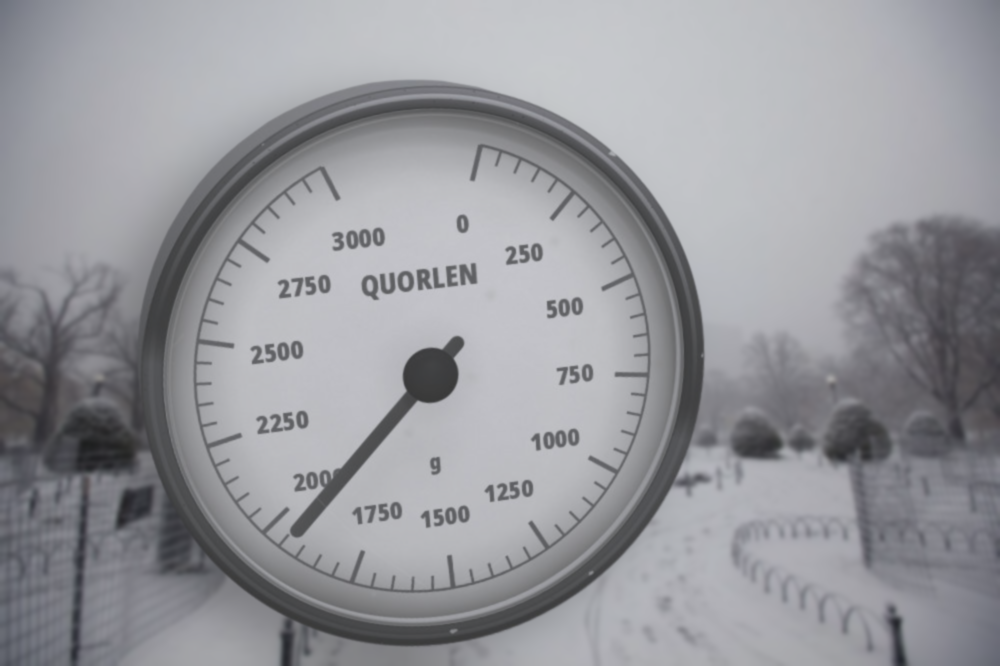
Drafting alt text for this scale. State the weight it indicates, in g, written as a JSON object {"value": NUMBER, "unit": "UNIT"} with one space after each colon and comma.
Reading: {"value": 1950, "unit": "g"}
